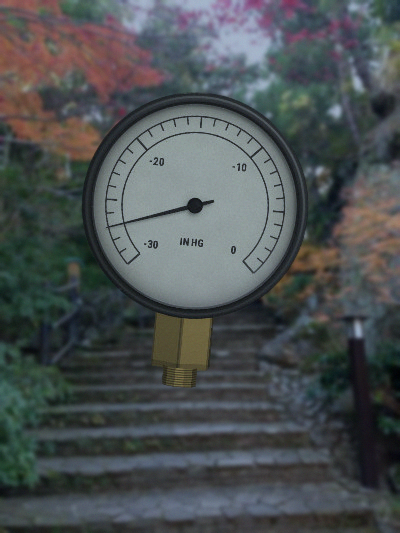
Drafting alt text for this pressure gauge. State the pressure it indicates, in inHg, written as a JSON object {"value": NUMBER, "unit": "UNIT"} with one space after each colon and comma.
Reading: {"value": -27, "unit": "inHg"}
